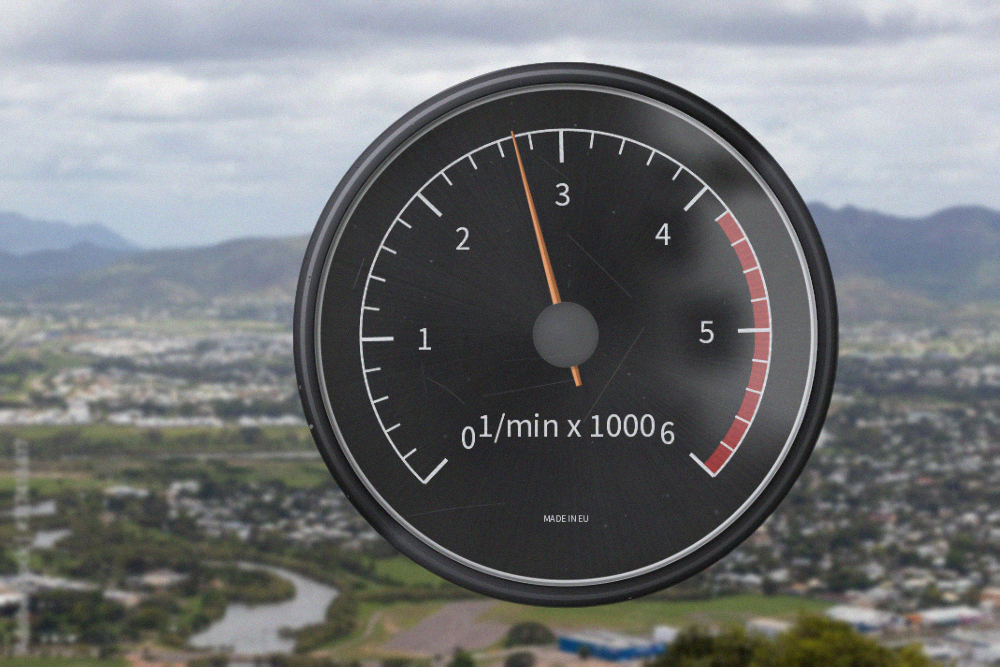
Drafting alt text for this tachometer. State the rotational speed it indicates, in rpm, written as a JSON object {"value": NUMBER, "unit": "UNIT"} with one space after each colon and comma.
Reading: {"value": 2700, "unit": "rpm"}
